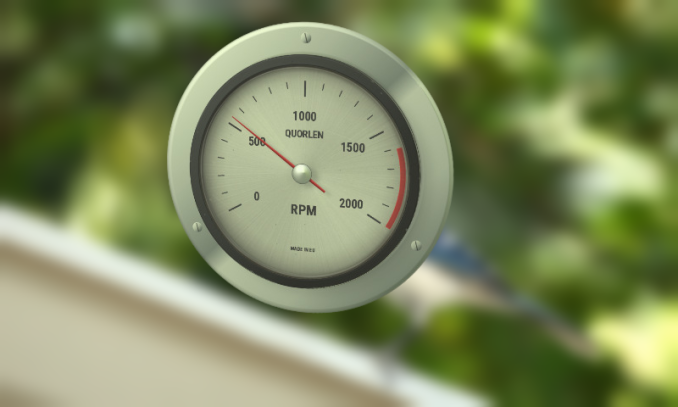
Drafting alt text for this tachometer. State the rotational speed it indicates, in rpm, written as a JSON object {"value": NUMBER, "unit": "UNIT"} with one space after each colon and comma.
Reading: {"value": 550, "unit": "rpm"}
